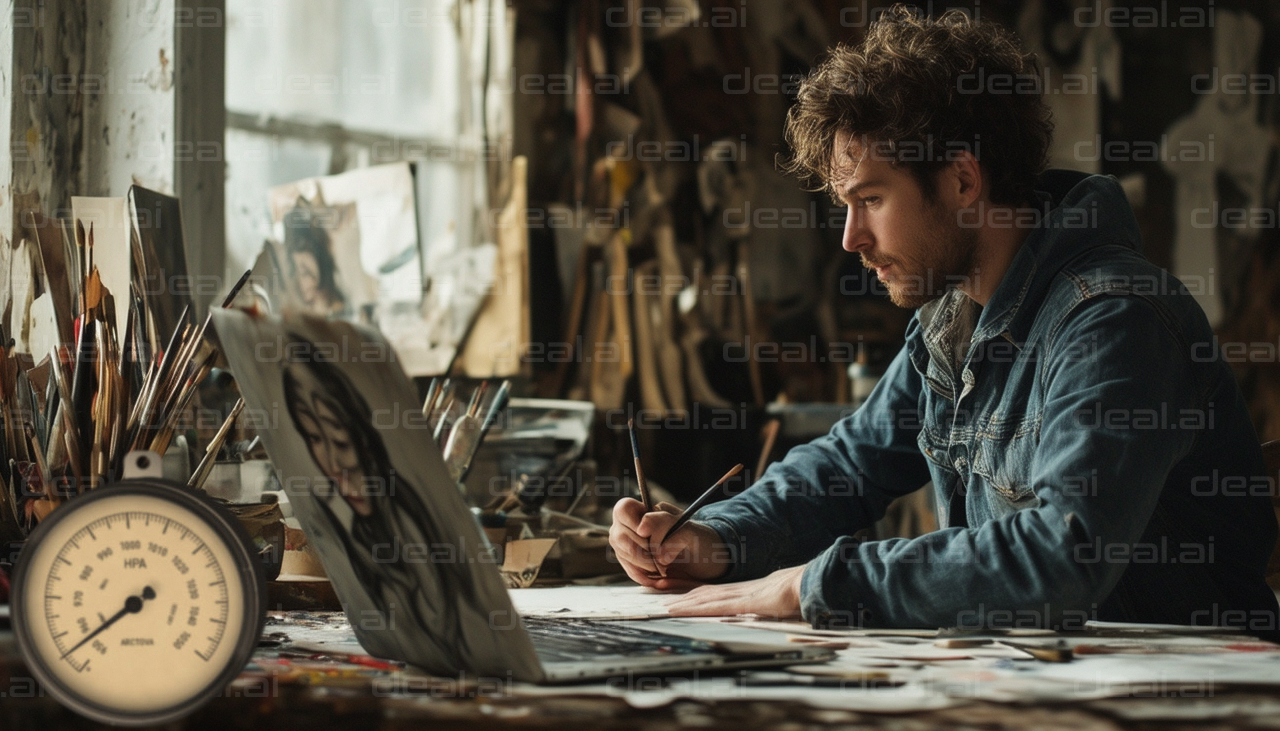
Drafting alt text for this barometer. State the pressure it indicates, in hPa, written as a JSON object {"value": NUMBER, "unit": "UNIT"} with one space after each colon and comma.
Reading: {"value": 955, "unit": "hPa"}
